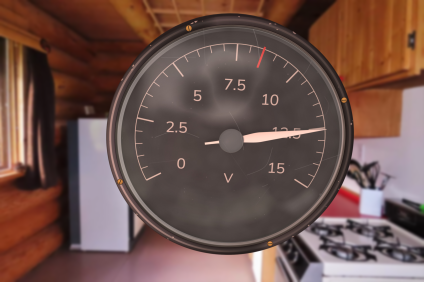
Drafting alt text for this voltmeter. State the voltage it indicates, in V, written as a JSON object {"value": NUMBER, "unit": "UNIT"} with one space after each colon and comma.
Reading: {"value": 12.5, "unit": "V"}
